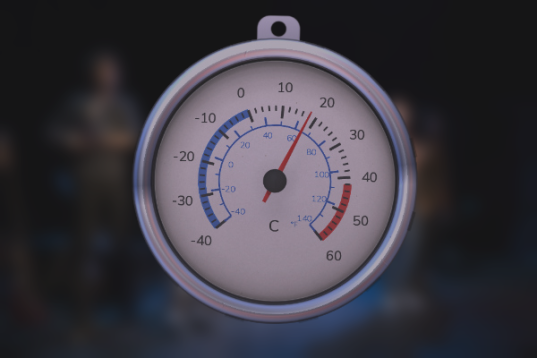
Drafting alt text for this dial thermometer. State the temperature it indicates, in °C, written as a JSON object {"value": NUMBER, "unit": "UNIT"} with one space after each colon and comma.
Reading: {"value": 18, "unit": "°C"}
